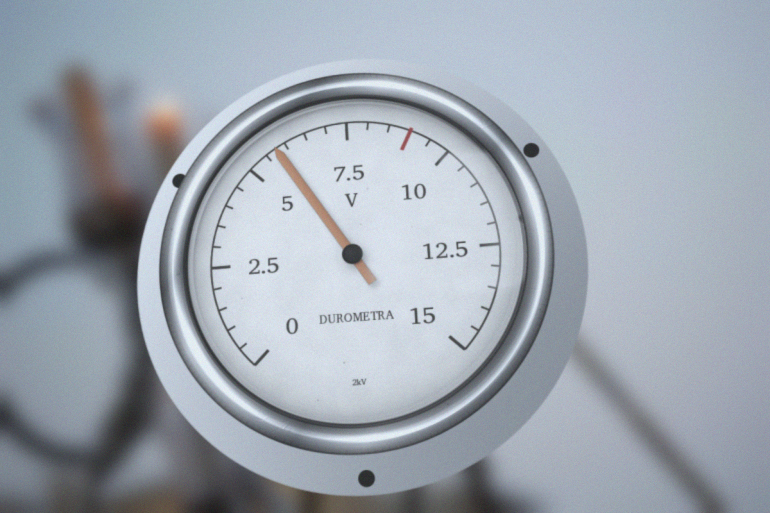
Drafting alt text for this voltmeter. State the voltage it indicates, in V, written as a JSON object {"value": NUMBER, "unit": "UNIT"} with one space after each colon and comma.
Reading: {"value": 5.75, "unit": "V"}
